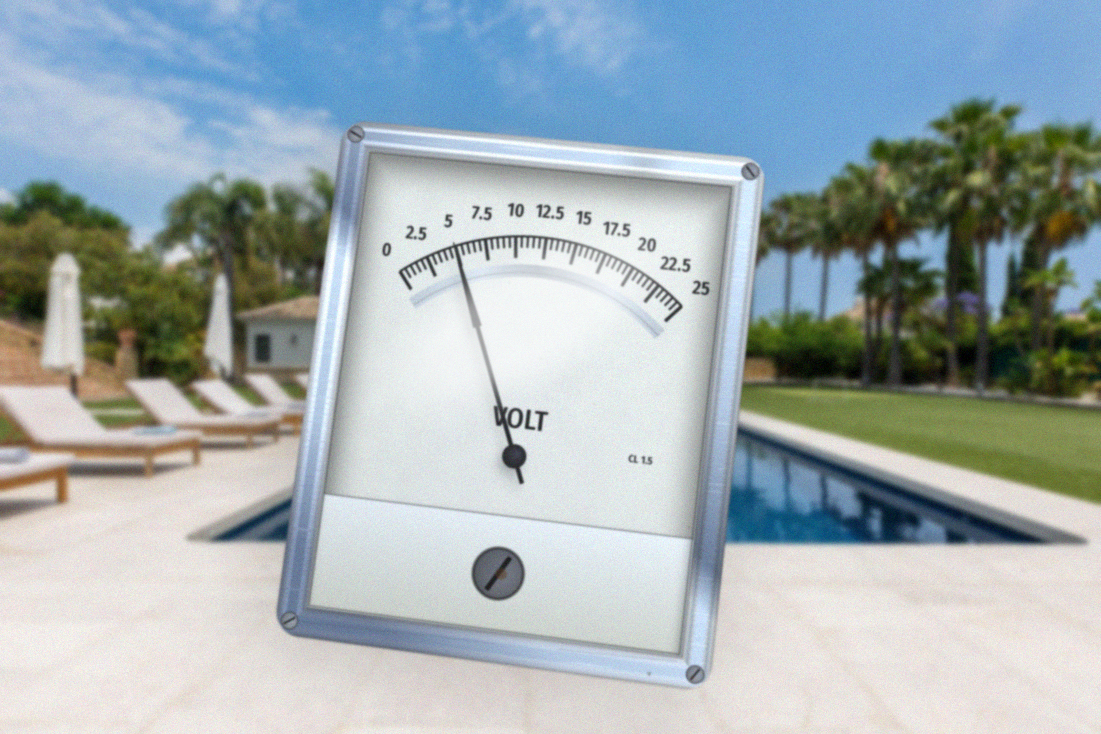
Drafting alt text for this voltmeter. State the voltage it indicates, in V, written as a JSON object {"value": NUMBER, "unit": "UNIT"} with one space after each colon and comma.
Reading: {"value": 5, "unit": "V"}
